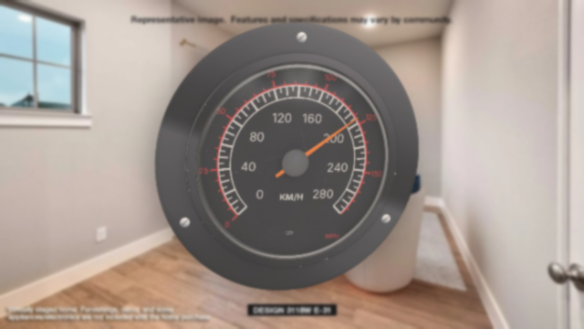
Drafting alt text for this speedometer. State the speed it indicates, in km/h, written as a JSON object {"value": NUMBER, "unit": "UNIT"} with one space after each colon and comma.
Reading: {"value": 195, "unit": "km/h"}
